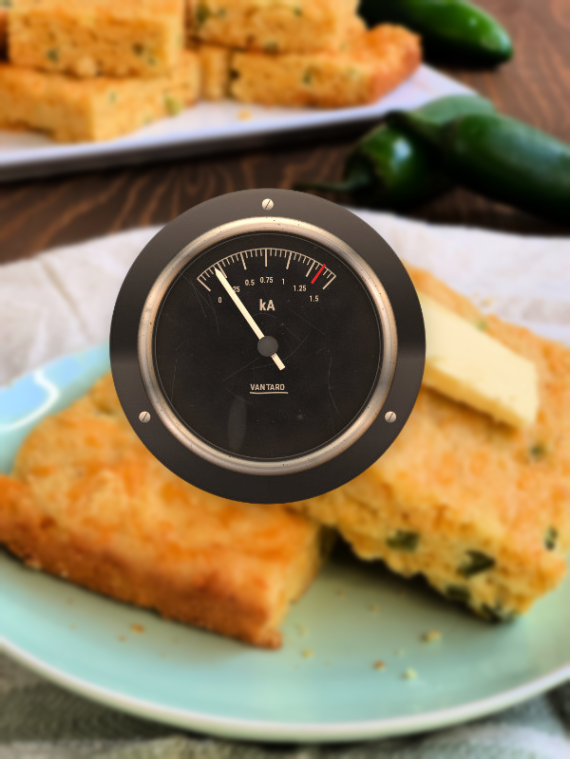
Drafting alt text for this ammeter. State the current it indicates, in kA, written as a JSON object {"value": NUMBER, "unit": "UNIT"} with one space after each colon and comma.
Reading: {"value": 0.2, "unit": "kA"}
